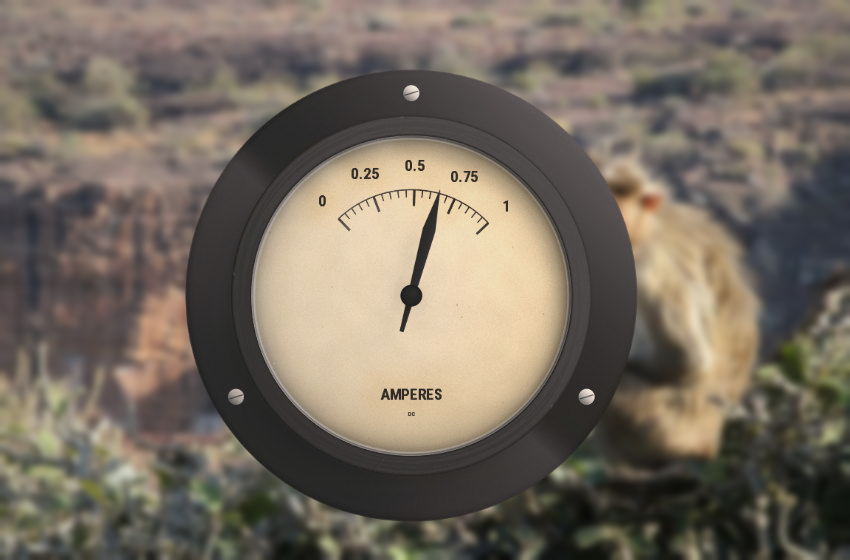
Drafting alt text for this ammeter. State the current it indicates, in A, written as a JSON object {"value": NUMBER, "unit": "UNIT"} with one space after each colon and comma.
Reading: {"value": 0.65, "unit": "A"}
